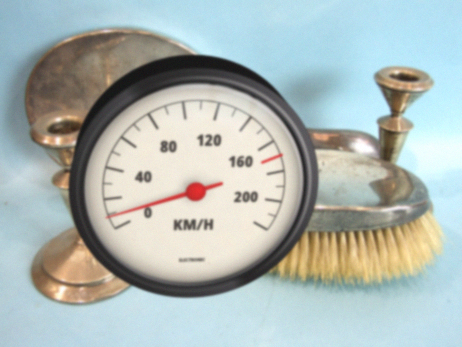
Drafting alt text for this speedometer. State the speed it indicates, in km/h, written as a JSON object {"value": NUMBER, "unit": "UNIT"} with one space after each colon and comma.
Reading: {"value": 10, "unit": "km/h"}
